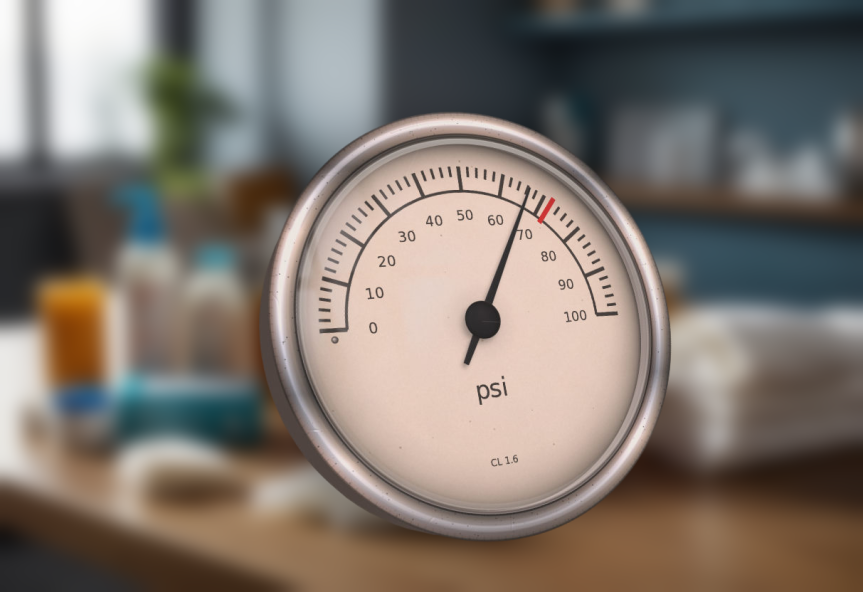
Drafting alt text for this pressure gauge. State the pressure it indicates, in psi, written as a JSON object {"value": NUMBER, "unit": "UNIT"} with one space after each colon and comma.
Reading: {"value": 66, "unit": "psi"}
